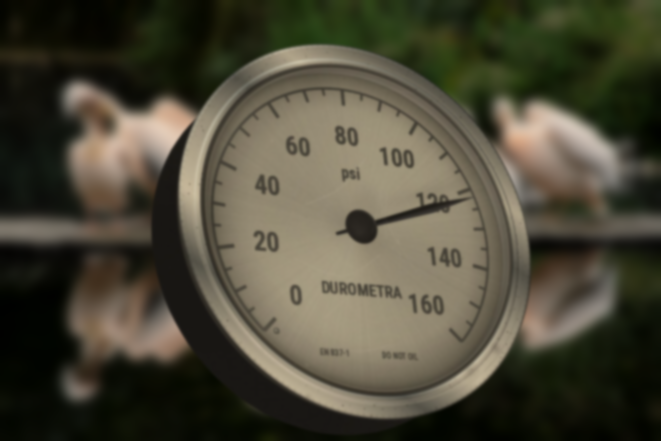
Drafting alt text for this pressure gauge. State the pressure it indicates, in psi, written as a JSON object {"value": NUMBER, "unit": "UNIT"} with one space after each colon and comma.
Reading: {"value": 122.5, "unit": "psi"}
